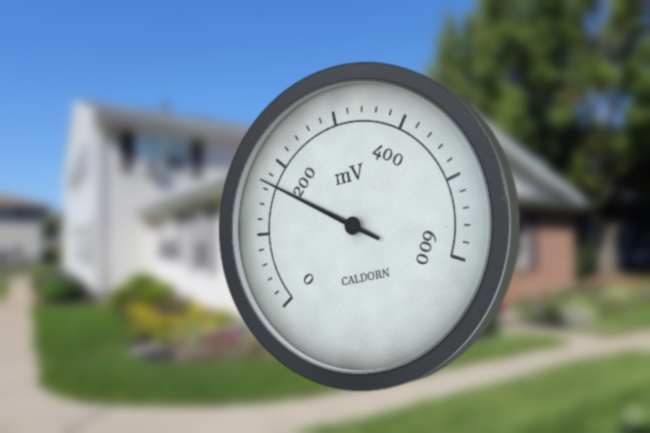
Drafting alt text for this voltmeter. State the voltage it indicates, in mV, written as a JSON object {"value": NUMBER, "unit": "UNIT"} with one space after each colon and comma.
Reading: {"value": 170, "unit": "mV"}
